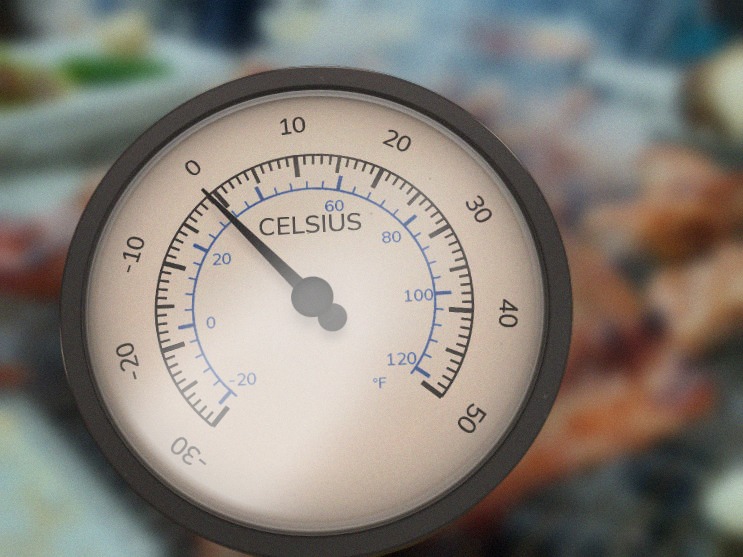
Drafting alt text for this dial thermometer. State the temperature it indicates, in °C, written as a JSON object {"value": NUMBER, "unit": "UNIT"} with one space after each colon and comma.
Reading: {"value": -1, "unit": "°C"}
